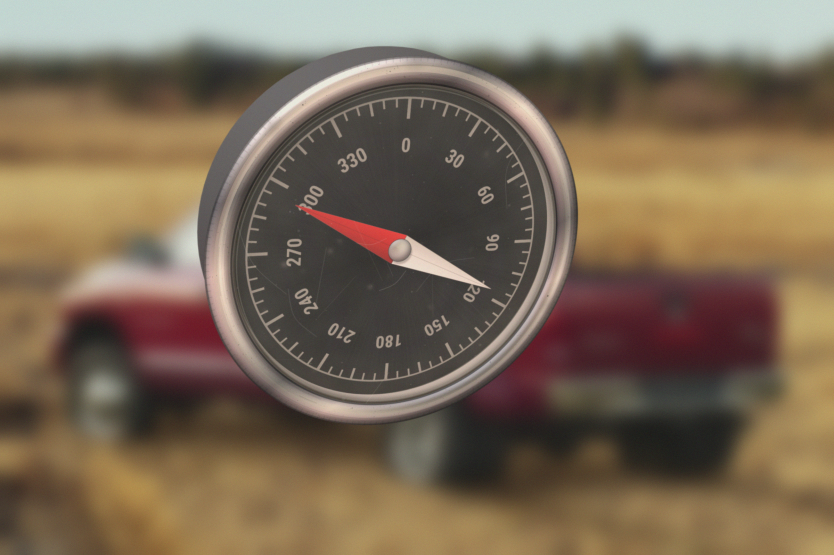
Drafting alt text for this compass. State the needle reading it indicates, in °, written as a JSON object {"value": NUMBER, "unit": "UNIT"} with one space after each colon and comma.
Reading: {"value": 295, "unit": "°"}
